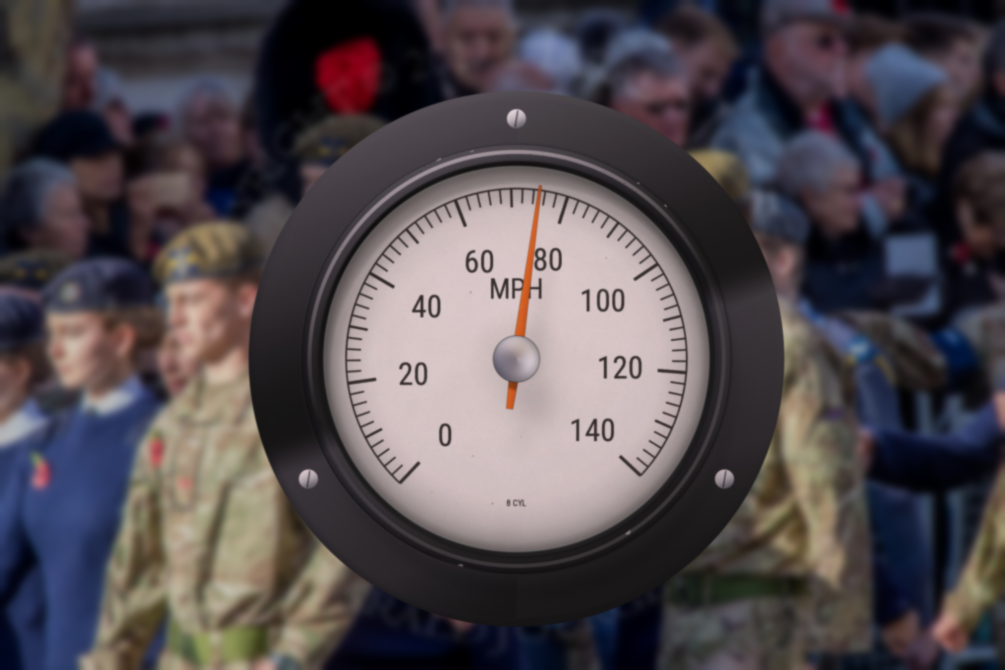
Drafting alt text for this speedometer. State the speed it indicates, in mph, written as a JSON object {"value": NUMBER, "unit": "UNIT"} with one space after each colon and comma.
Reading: {"value": 75, "unit": "mph"}
